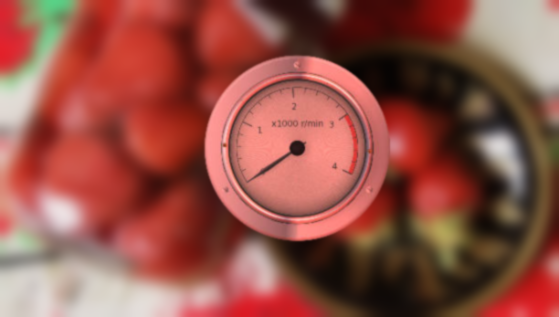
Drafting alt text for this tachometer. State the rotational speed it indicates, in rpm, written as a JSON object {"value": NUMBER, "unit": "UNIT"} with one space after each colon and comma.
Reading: {"value": 0, "unit": "rpm"}
